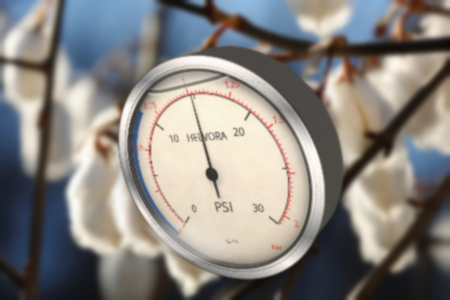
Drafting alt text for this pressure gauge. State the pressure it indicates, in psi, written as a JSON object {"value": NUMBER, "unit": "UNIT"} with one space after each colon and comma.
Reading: {"value": 15, "unit": "psi"}
